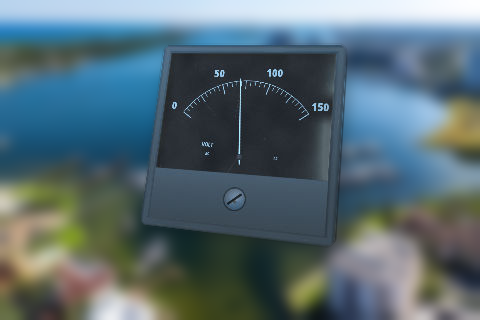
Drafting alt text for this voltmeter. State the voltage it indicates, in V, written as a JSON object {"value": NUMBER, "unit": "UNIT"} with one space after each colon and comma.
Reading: {"value": 70, "unit": "V"}
